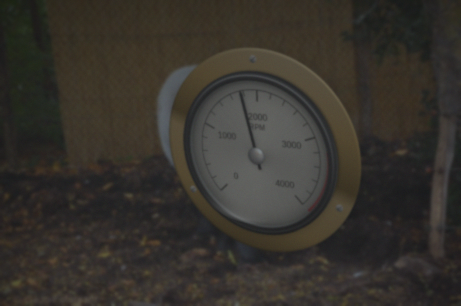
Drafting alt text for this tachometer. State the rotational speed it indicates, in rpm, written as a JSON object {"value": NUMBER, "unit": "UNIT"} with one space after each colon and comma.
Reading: {"value": 1800, "unit": "rpm"}
